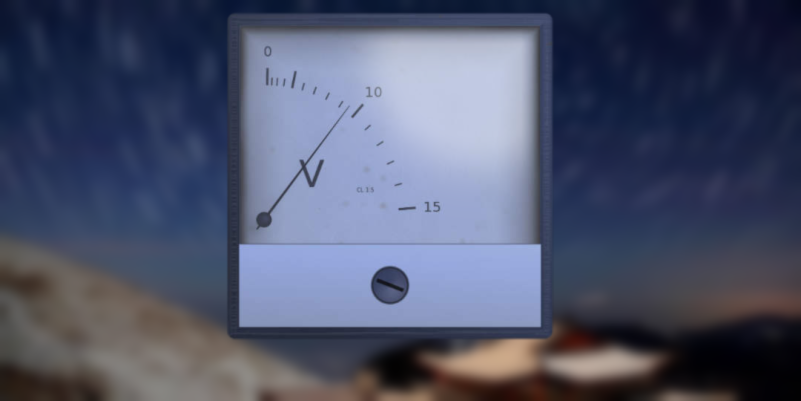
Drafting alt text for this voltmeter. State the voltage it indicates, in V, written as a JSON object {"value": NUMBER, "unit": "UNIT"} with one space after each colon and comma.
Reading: {"value": 9.5, "unit": "V"}
